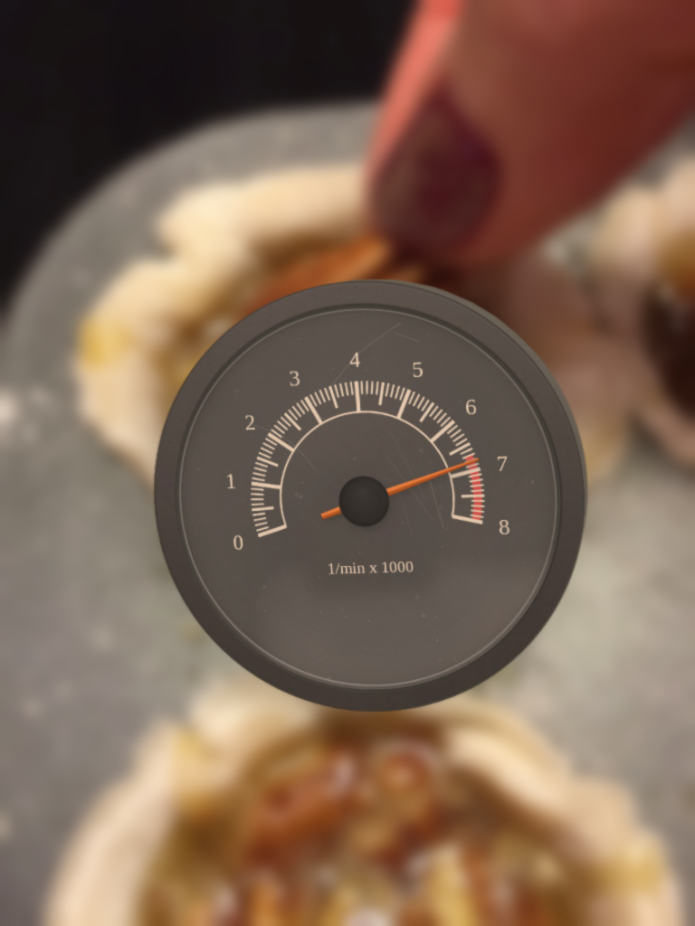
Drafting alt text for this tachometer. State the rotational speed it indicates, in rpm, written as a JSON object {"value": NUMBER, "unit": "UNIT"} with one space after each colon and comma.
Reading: {"value": 6800, "unit": "rpm"}
